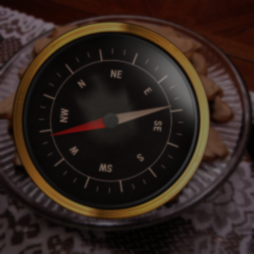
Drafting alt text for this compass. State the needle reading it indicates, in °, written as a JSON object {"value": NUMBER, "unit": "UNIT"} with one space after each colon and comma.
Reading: {"value": 295, "unit": "°"}
